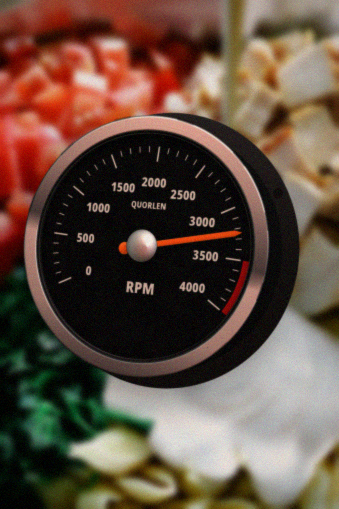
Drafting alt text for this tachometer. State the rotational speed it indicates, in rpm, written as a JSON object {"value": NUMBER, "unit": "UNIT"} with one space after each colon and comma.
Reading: {"value": 3250, "unit": "rpm"}
